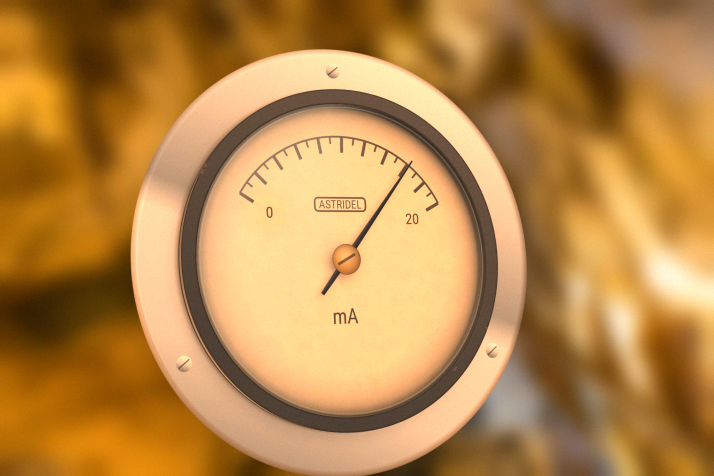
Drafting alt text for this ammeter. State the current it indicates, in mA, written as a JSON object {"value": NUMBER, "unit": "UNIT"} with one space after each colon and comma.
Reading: {"value": 16, "unit": "mA"}
